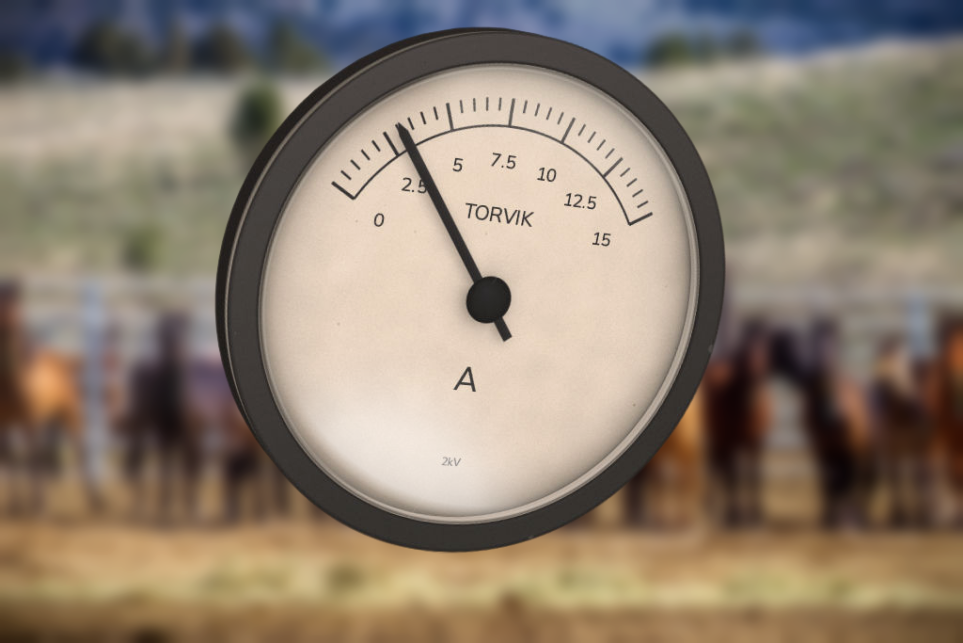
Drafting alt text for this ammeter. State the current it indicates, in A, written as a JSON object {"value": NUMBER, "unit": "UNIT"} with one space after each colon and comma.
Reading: {"value": 3, "unit": "A"}
